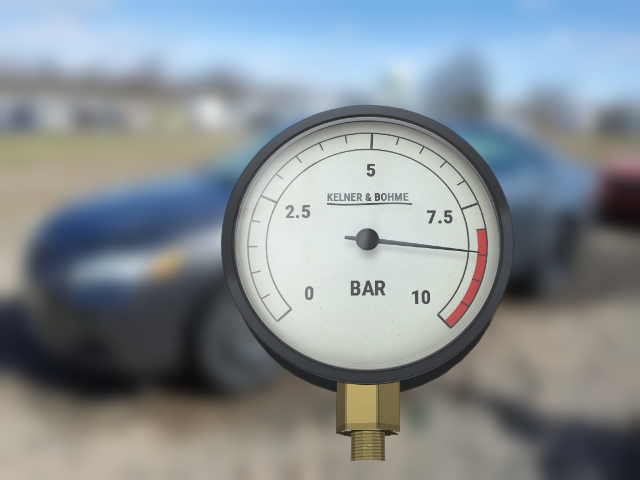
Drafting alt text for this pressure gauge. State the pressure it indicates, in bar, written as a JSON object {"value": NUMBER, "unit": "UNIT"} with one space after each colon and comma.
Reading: {"value": 8.5, "unit": "bar"}
